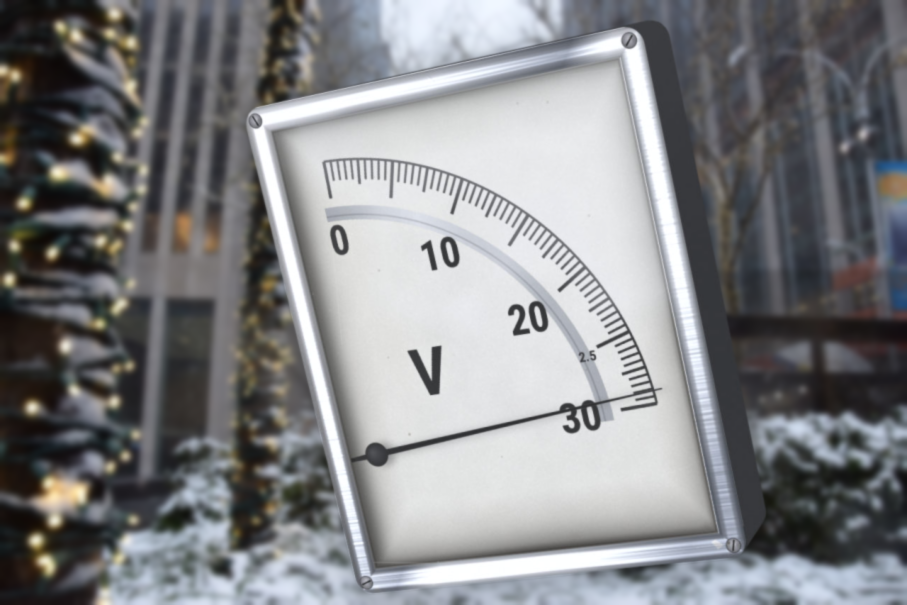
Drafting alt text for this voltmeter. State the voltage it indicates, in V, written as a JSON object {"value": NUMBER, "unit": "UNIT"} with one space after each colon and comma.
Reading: {"value": 29, "unit": "V"}
